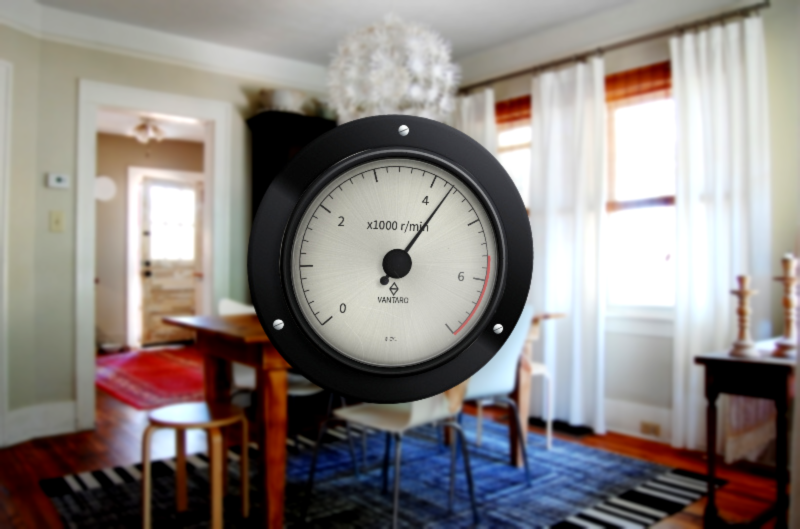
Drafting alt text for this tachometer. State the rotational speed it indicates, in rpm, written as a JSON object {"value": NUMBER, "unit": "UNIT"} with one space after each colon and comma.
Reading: {"value": 4300, "unit": "rpm"}
